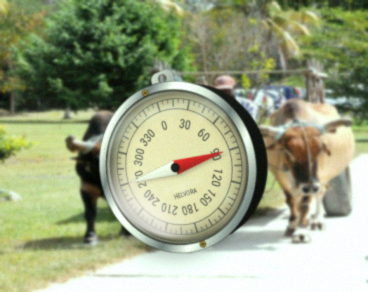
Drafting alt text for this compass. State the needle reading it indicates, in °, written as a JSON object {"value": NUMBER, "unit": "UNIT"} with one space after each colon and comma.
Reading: {"value": 90, "unit": "°"}
